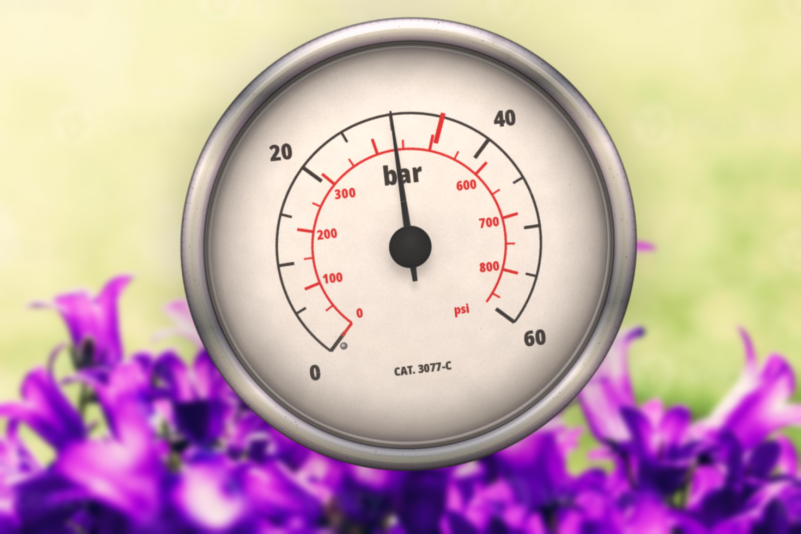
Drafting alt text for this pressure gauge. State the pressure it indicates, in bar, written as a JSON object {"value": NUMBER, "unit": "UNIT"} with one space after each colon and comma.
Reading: {"value": 30, "unit": "bar"}
